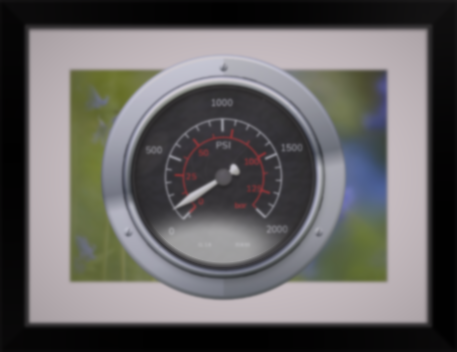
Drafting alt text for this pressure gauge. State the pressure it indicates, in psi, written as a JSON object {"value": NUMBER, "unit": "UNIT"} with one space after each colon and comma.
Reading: {"value": 100, "unit": "psi"}
